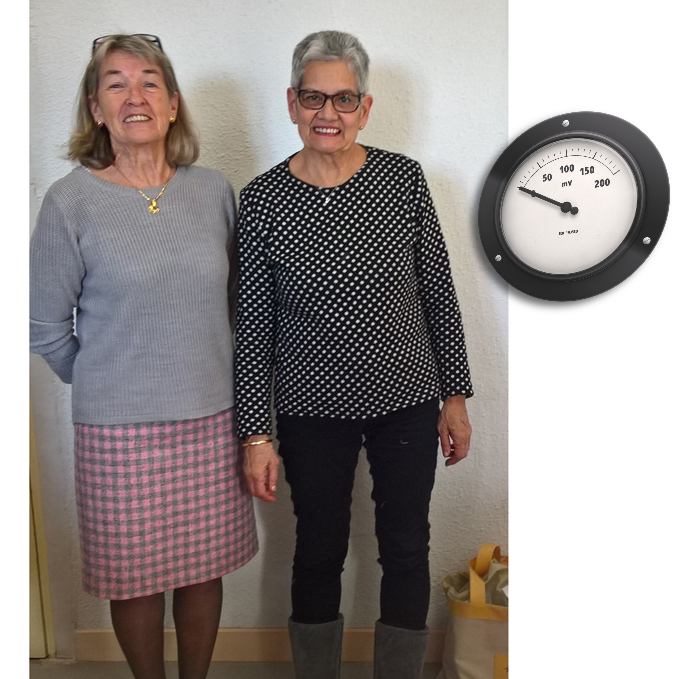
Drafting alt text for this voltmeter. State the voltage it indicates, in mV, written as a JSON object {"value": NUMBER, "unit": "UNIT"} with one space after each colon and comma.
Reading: {"value": 0, "unit": "mV"}
